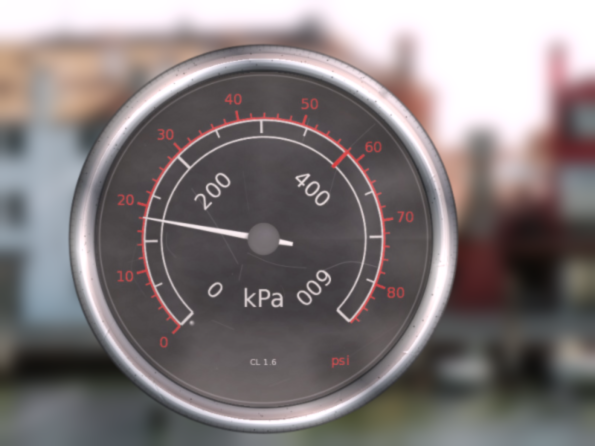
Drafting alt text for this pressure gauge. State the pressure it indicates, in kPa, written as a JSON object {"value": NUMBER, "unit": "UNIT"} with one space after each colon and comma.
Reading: {"value": 125, "unit": "kPa"}
